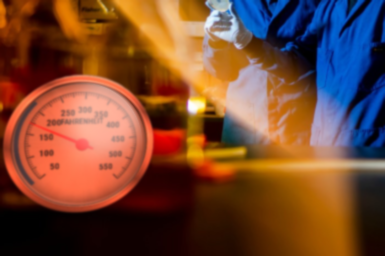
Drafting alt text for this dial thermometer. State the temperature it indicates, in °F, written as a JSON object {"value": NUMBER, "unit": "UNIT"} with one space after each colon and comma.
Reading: {"value": 175, "unit": "°F"}
